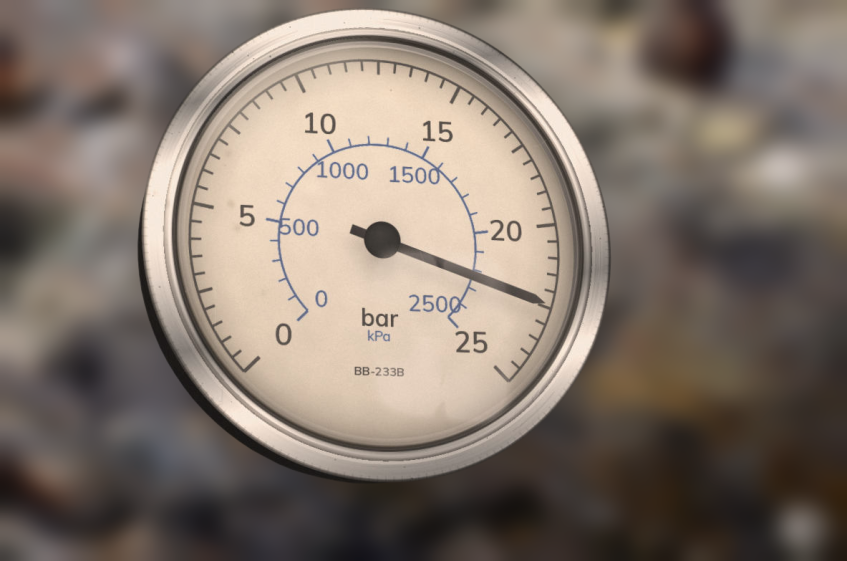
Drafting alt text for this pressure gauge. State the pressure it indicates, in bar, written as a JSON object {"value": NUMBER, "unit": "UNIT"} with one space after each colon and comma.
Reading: {"value": 22.5, "unit": "bar"}
